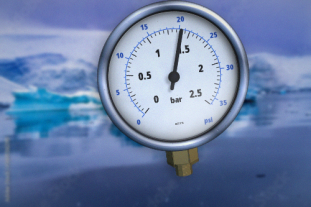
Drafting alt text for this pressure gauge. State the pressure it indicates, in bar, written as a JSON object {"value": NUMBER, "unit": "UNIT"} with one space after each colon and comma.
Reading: {"value": 1.4, "unit": "bar"}
